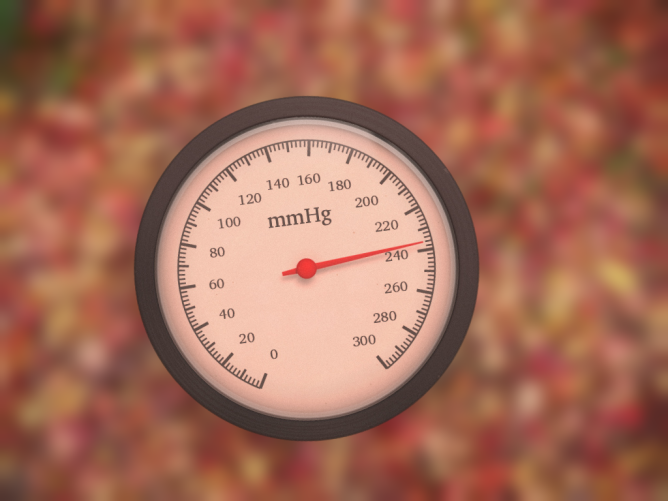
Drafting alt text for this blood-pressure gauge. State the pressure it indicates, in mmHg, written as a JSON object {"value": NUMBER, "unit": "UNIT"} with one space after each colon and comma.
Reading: {"value": 236, "unit": "mmHg"}
